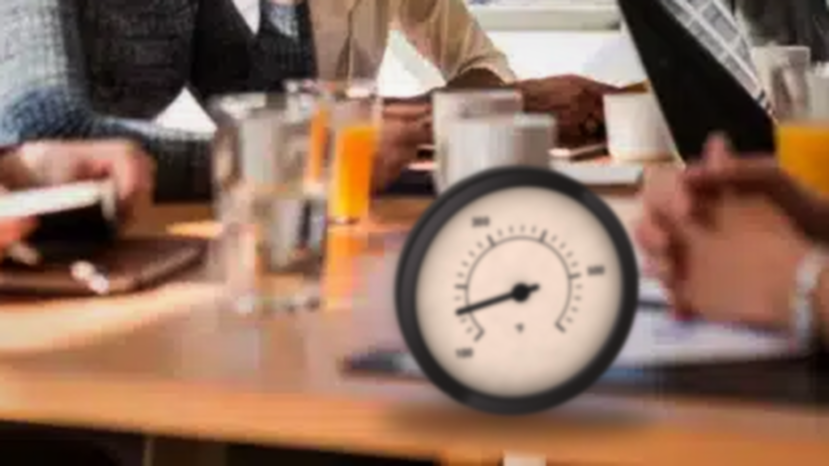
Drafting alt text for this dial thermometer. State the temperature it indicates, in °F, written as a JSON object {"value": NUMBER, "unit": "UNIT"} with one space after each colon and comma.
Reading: {"value": 160, "unit": "°F"}
